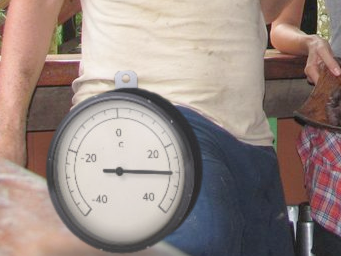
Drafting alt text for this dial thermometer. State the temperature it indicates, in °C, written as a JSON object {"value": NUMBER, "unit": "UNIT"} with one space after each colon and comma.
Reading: {"value": 28, "unit": "°C"}
